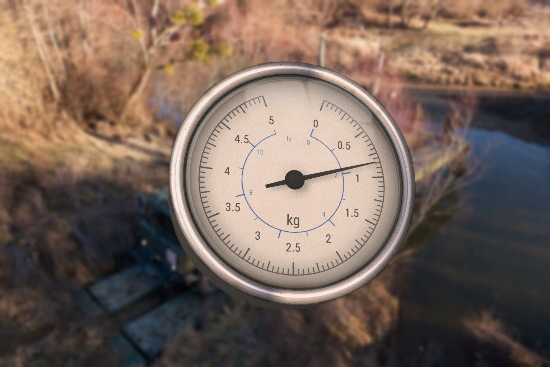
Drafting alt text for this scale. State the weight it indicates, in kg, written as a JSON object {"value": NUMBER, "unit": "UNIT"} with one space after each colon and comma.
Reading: {"value": 0.85, "unit": "kg"}
